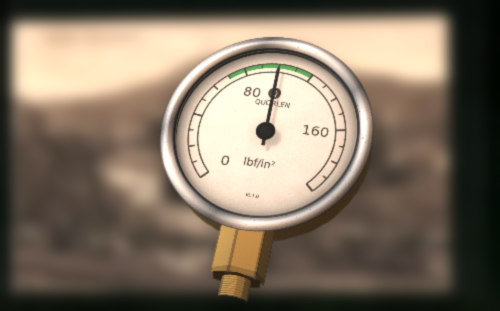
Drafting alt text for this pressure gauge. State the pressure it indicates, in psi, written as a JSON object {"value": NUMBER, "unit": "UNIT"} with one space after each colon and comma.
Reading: {"value": 100, "unit": "psi"}
